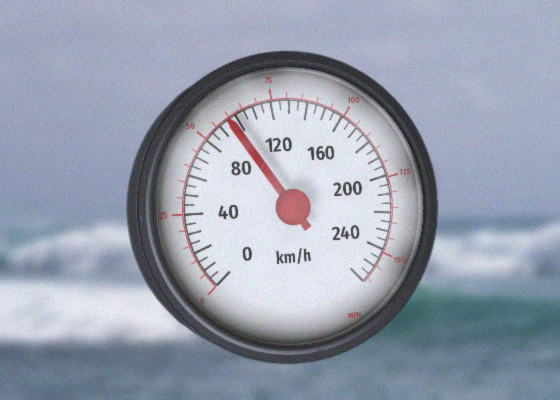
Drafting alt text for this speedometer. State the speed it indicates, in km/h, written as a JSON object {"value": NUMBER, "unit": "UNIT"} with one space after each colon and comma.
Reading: {"value": 95, "unit": "km/h"}
